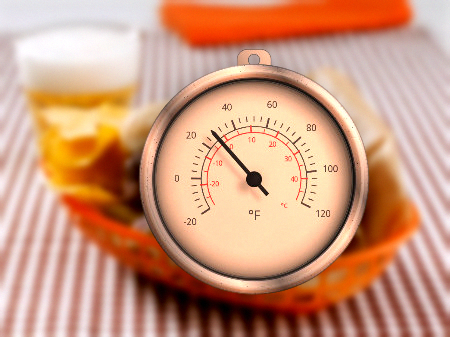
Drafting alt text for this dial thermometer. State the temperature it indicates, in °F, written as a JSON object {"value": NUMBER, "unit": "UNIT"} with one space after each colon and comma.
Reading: {"value": 28, "unit": "°F"}
